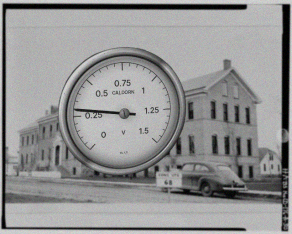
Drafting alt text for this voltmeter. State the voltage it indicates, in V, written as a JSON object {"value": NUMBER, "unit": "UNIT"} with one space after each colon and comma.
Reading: {"value": 0.3, "unit": "V"}
